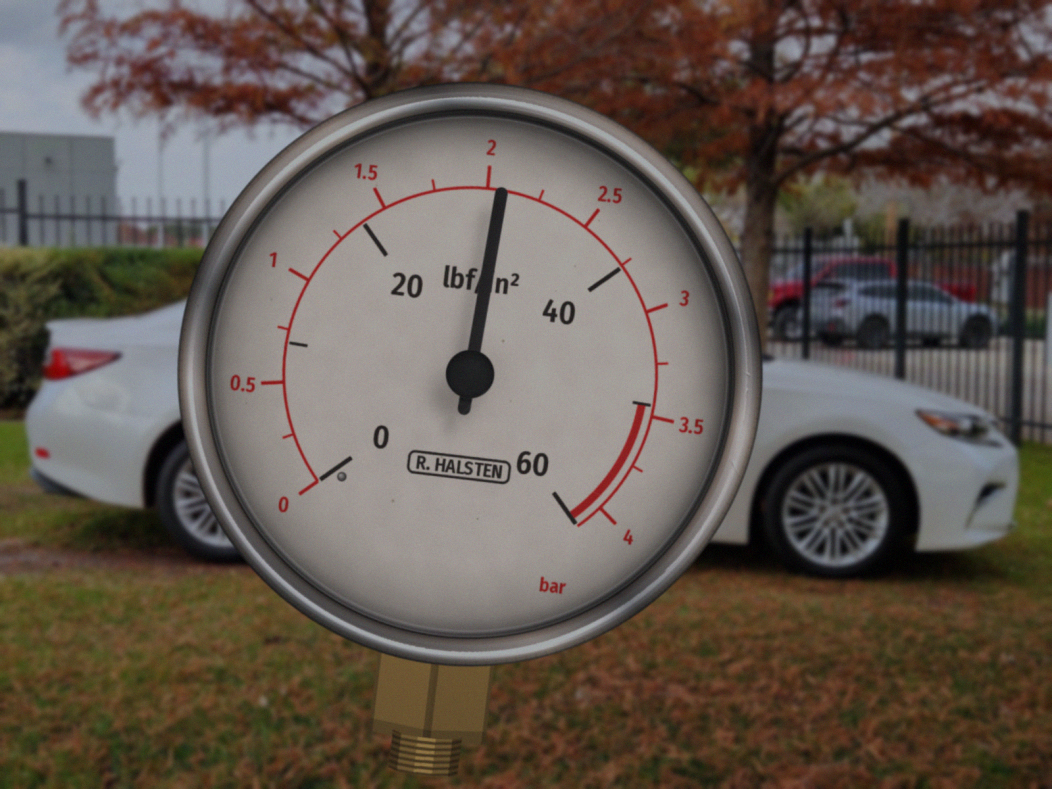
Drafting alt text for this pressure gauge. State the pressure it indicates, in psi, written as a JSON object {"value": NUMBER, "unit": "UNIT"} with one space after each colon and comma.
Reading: {"value": 30, "unit": "psi"}
